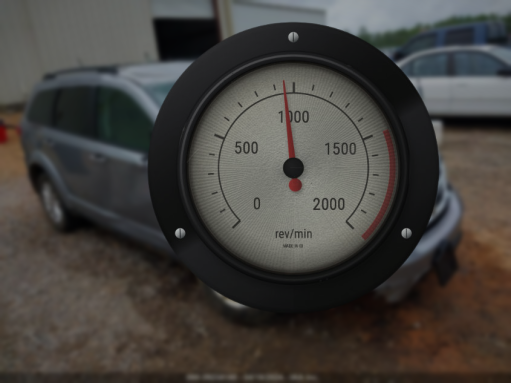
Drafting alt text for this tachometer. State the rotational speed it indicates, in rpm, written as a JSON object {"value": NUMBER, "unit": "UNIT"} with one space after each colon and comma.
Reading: {"value": 950, "unit": "rpm"}
